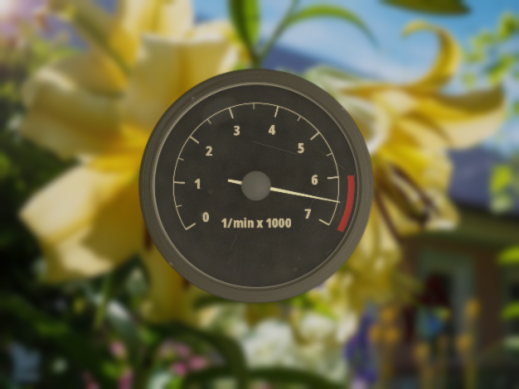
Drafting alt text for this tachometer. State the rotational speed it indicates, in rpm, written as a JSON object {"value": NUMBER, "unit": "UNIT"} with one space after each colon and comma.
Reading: {"value": 6500, "unit": "rpm"}
